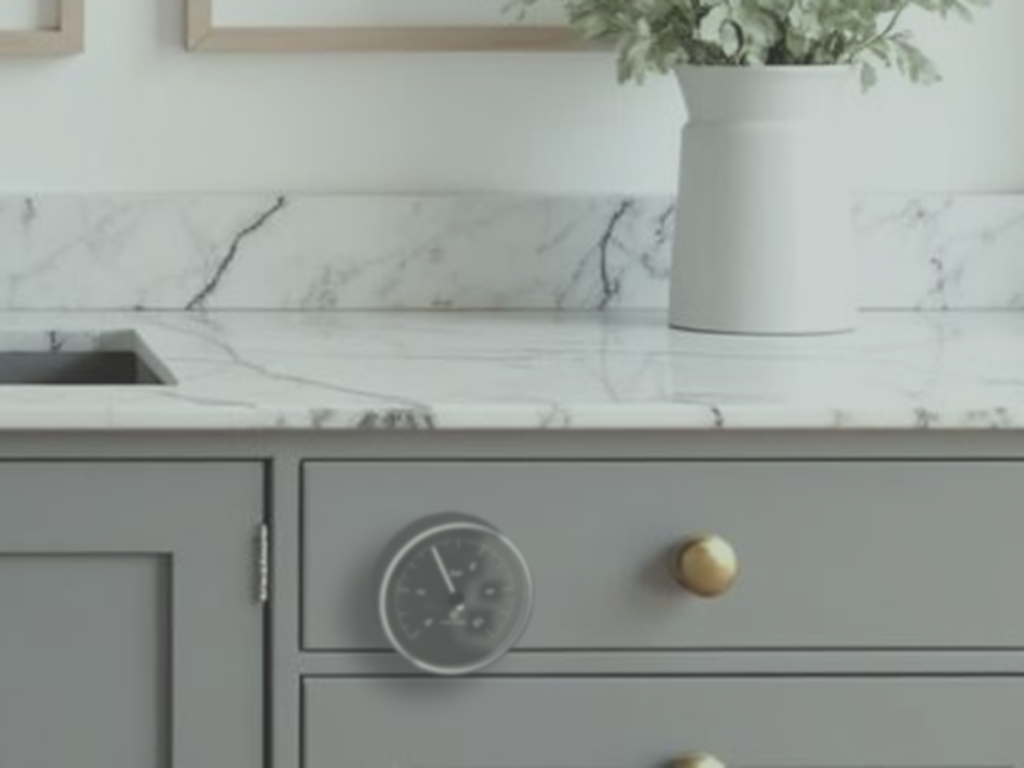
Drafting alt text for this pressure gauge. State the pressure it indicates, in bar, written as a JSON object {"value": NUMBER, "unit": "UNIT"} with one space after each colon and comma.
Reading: {"value": 4, "unit": "bar"}
